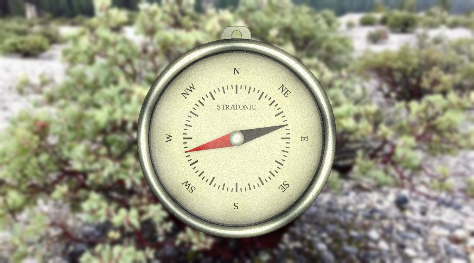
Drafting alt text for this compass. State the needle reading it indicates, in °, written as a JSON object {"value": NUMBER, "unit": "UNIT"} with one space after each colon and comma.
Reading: {"value": 255, "unit": "°"}
